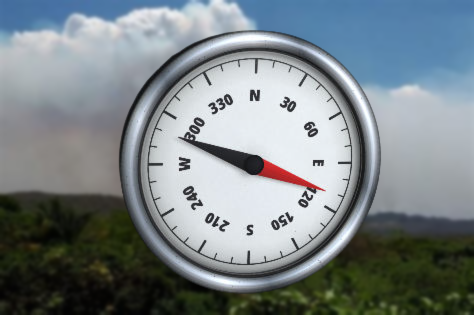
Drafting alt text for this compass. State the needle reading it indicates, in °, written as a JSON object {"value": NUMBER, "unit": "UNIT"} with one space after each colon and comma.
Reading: {"value": 110, "unit": "°"}
